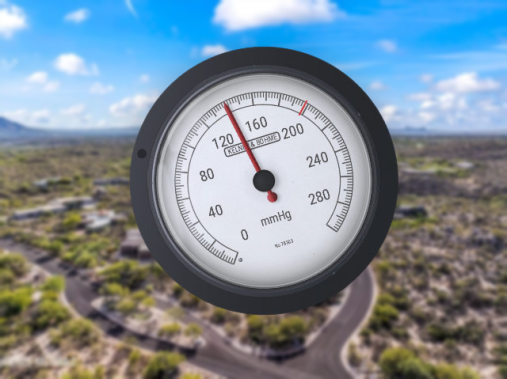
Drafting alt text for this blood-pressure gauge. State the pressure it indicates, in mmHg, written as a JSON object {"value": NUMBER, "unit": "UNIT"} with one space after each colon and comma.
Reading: {"value": 140, "unit": "mmHg"}
